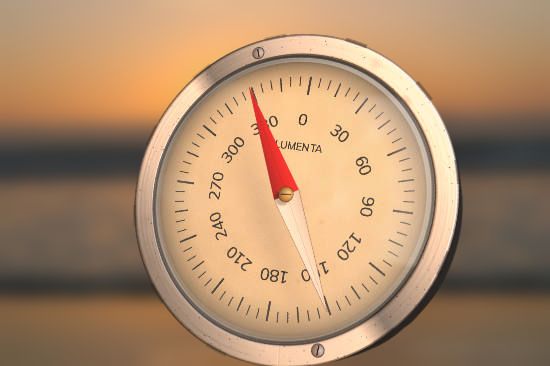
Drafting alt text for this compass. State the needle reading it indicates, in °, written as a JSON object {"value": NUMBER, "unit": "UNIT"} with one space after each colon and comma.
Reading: {"value": 330, "unit": "°"}
